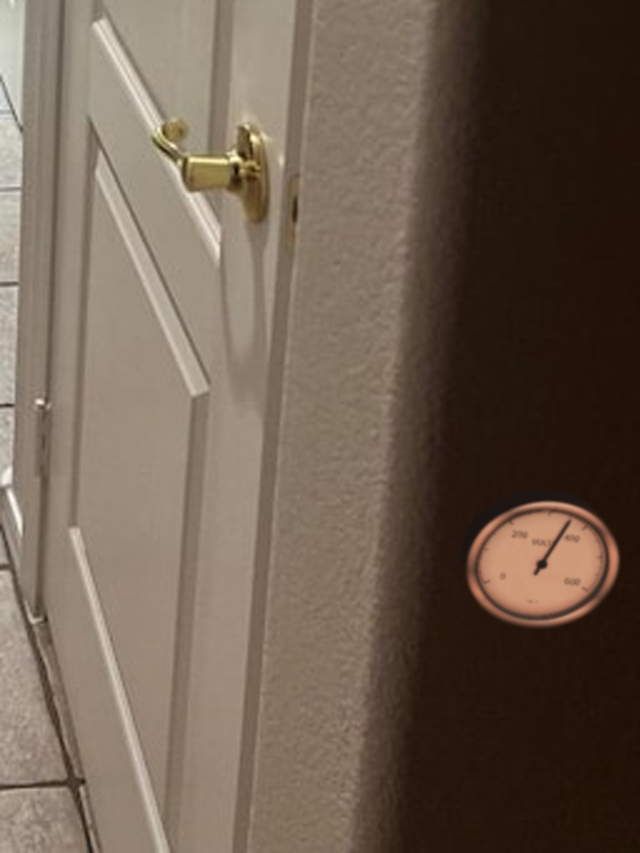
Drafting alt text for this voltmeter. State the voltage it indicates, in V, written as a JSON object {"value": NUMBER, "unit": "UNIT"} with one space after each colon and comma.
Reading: {"value": 350, "unit": "V"}
